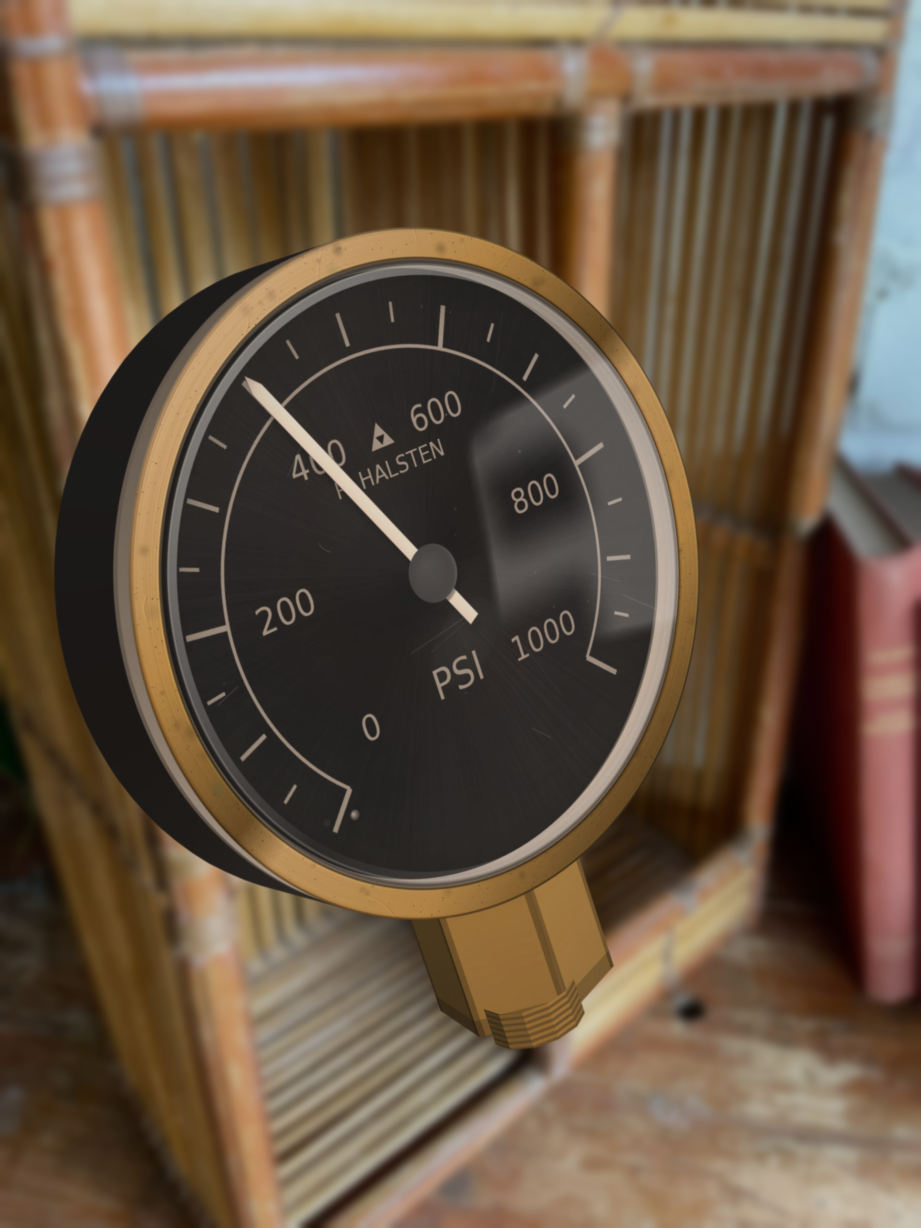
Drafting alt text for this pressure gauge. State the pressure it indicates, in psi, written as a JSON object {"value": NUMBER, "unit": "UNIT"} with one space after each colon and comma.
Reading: {"value": 400, "unit": "psi"}
